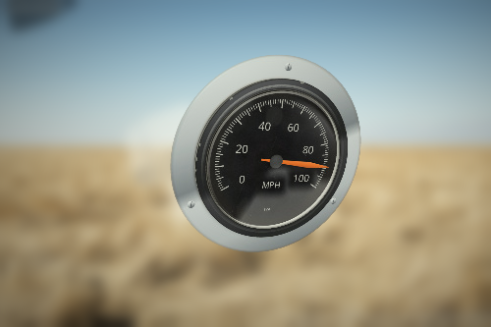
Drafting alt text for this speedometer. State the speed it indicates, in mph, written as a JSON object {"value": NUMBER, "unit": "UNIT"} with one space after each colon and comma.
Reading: {"value": 90, "unit": "mph"}
